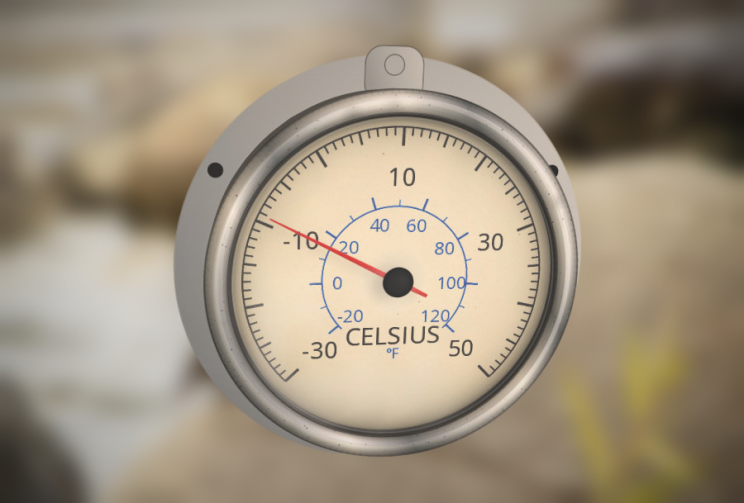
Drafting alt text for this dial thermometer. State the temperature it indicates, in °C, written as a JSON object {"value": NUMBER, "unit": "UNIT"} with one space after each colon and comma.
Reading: {"value": -9, "unit": "°C"}
